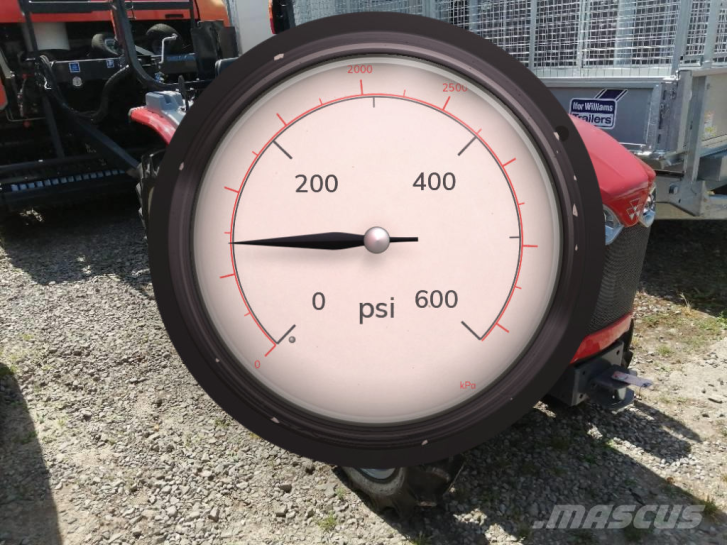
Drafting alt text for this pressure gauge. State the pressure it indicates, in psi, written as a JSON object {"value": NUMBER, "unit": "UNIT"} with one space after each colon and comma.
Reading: {"value": 100, "unit": "psi"}
